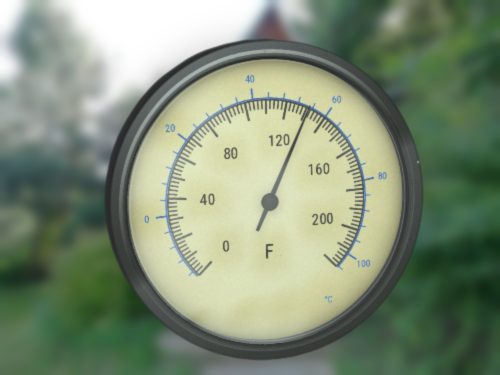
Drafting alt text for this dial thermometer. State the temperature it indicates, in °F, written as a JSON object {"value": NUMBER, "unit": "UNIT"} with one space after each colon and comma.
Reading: {"value": 130, "unit": "°F"}
